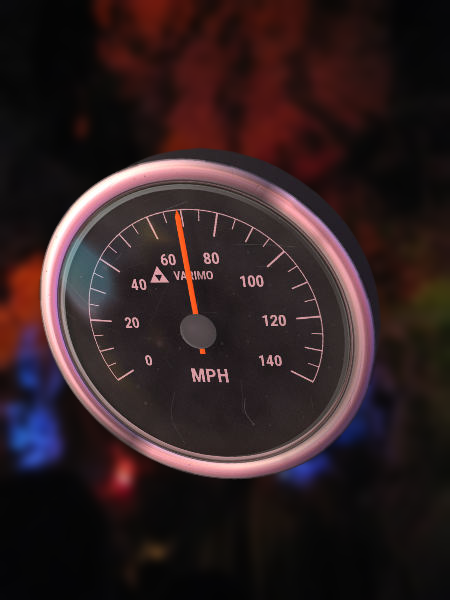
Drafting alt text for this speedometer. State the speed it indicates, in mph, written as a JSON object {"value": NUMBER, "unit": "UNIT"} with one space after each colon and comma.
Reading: {"value": 70, "unit": "mph"}
